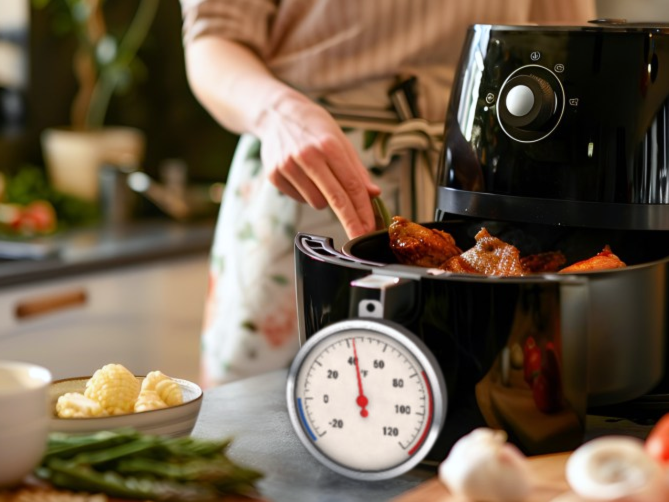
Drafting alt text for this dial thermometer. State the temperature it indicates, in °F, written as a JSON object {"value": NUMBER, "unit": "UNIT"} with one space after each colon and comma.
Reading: {"value": 44, "unit": "°F"}
